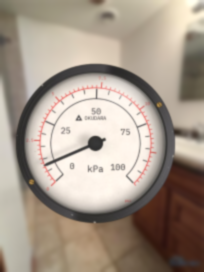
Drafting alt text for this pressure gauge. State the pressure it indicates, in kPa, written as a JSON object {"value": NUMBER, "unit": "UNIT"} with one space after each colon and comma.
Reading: {"value": 7.5, "unit": "kPa"}
